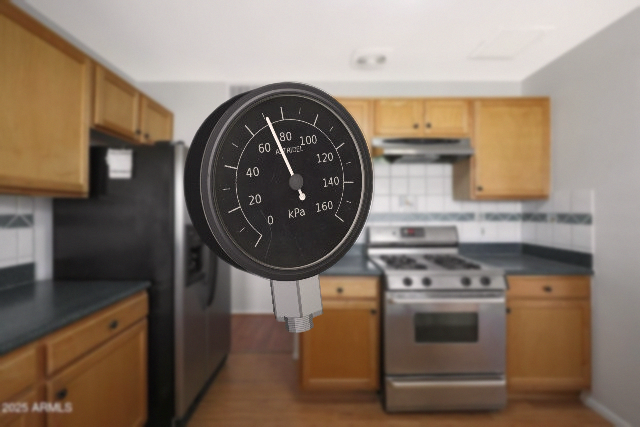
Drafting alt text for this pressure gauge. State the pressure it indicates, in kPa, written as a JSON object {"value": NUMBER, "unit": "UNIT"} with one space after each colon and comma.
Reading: {"value": 70, "unit": "kPa"}
